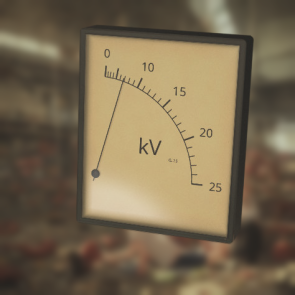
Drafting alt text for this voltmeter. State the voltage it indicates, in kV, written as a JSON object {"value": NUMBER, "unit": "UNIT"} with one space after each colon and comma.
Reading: {"value": 7, "unit": "kV"}
